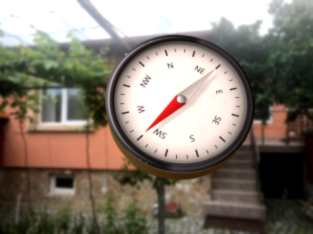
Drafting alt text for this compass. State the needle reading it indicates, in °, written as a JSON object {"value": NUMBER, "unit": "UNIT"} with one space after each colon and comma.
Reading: {"value": 240, "unit": "°"}
